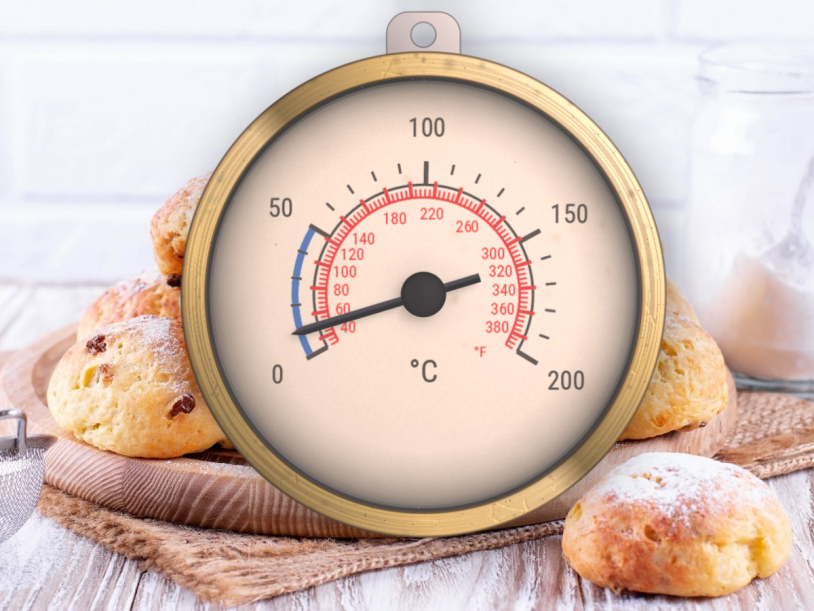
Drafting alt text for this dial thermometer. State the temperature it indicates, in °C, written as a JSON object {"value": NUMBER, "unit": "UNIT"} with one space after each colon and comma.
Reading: {"value": 10, "unit": "°C"}
